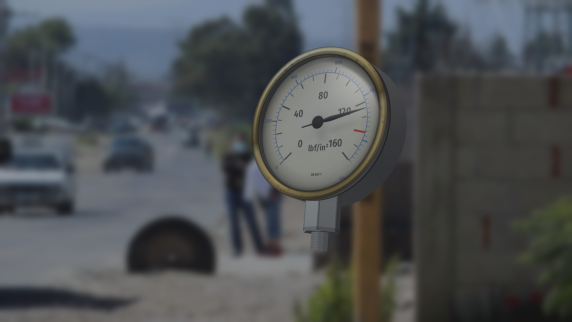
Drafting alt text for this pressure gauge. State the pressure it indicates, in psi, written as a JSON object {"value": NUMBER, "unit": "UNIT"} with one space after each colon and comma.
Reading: {"value": 125, "unit": "psi"}
